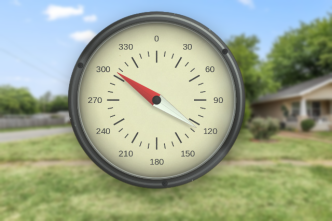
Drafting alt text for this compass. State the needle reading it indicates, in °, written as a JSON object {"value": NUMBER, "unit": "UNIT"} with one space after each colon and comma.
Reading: {"value": 305, "unit": "°"}
